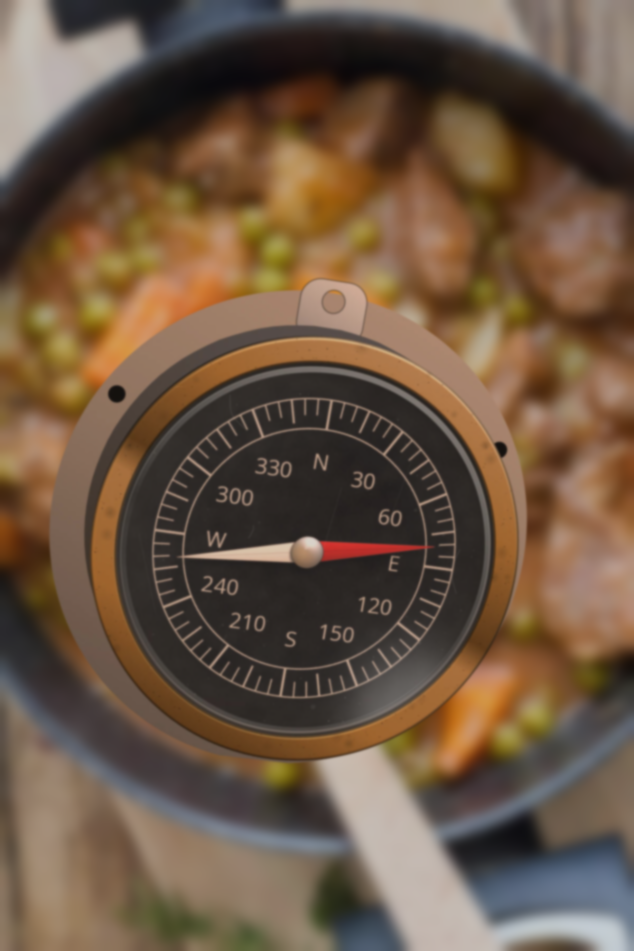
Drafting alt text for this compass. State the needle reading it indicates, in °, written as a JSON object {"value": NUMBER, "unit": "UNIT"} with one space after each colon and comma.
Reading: {"value": 80, "unit": "°"}
